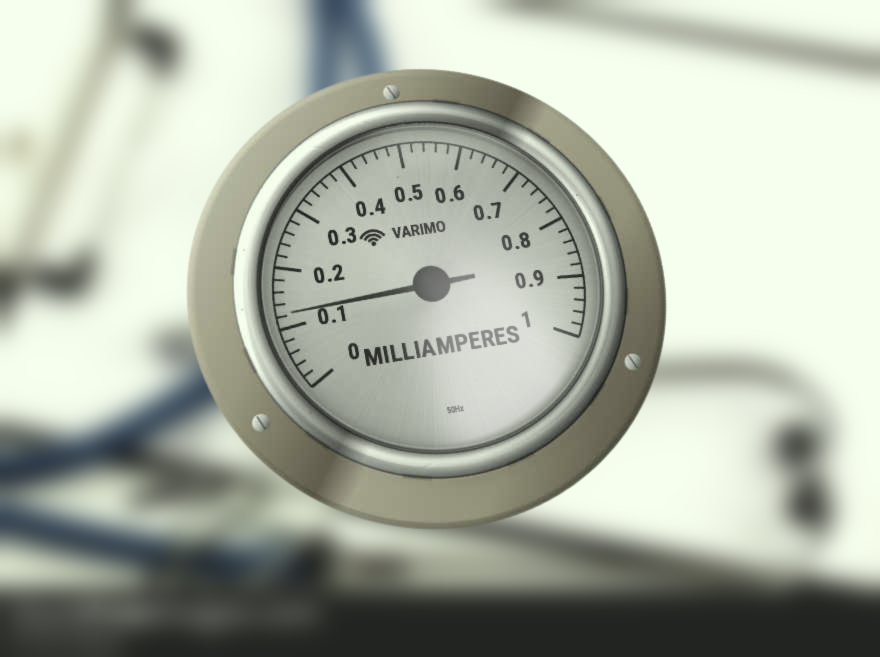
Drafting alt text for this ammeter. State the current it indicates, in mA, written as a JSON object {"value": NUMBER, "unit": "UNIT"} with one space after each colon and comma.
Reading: {"value": 0.12, "unit": "mA"}
